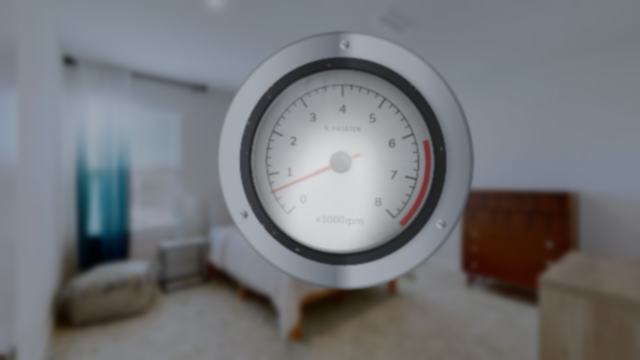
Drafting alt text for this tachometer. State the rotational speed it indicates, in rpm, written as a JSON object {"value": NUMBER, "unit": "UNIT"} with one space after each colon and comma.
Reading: {"value": 600, "unit": "rpm"}
